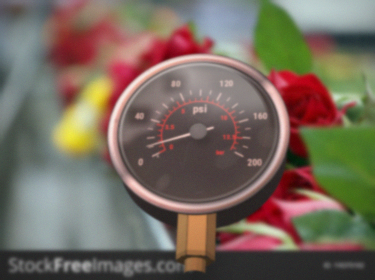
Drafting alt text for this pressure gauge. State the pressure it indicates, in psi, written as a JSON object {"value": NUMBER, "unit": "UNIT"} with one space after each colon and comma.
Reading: {"value": 10, "unit": "psi"}
